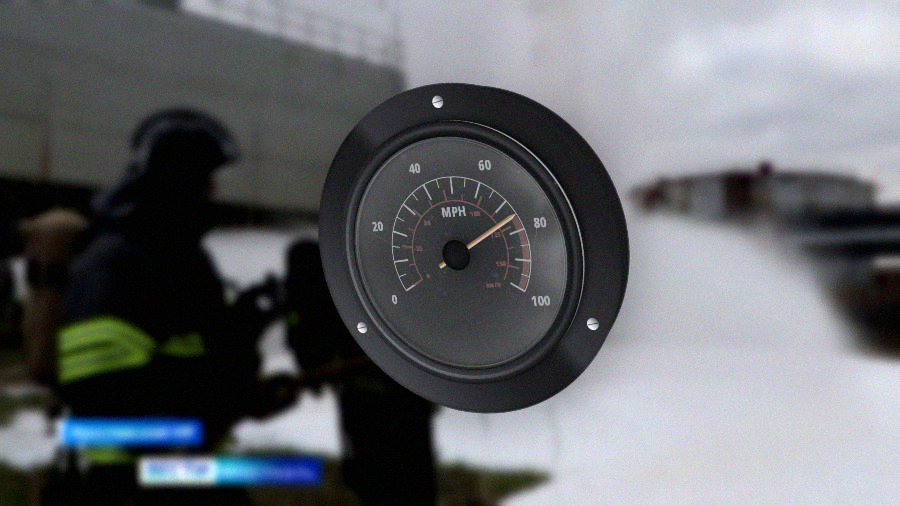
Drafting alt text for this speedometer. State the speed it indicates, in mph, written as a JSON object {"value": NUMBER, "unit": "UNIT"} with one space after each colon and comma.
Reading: {"value": 75, "unit": "mph"}
